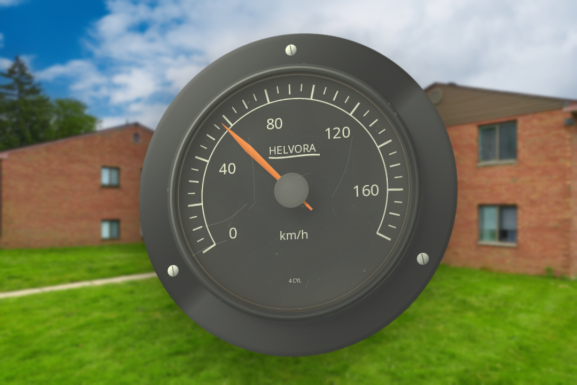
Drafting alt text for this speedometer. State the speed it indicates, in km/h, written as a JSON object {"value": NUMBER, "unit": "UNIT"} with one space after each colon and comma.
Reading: {"value": 57.5, "unit": "km/h"}
